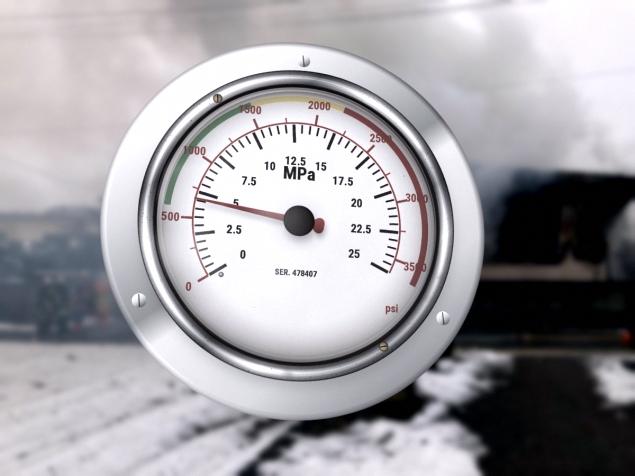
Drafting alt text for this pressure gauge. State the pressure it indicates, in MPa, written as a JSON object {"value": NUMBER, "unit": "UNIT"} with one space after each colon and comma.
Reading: {"value": 4.5, "unit": "MPa"}
